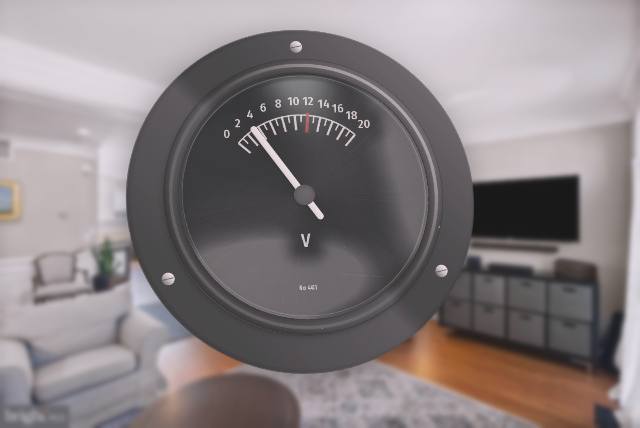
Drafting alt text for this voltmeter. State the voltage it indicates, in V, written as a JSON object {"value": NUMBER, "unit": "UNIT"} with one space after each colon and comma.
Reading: {"value": 3, "unit": "V"}
